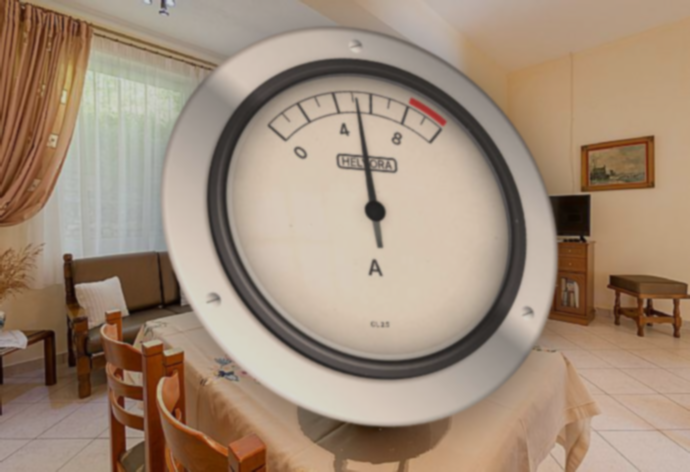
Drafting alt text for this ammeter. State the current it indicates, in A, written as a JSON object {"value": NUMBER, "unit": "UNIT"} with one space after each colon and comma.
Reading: {"value": 5, "unit": "A"}
